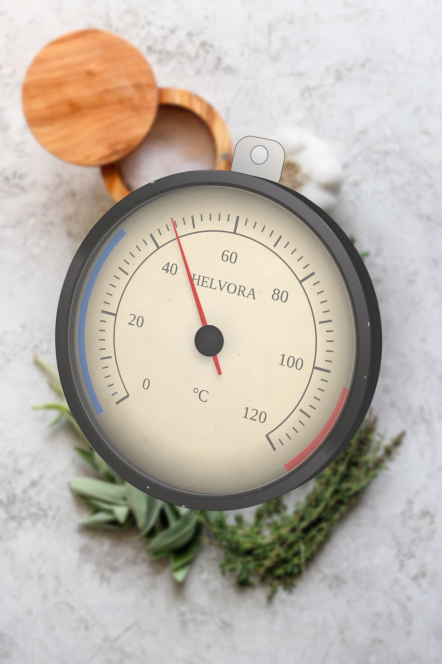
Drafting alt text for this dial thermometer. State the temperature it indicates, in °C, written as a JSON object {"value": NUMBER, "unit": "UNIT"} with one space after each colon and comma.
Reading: {"value": 46, "unit": "°C"}
